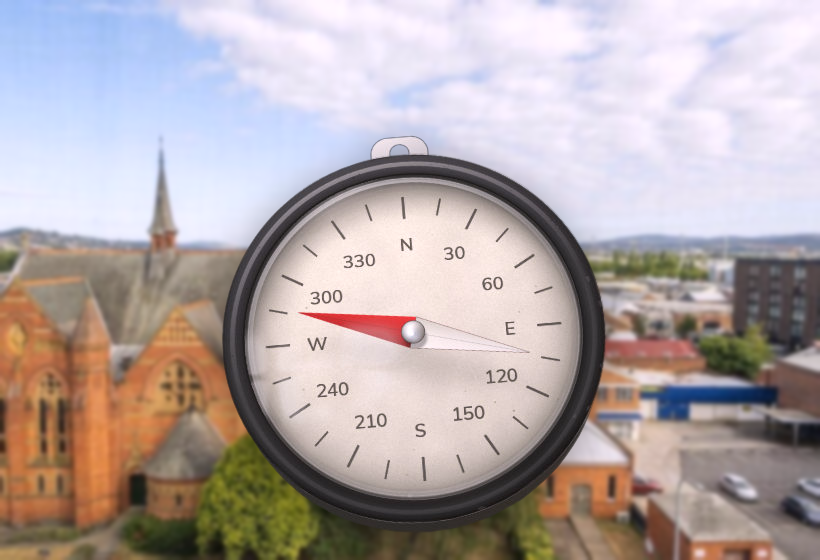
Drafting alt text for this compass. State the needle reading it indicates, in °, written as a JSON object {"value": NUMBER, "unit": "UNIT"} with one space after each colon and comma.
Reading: {"value": 285, "unit": "°"}
